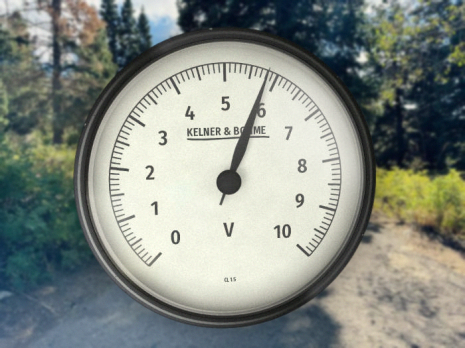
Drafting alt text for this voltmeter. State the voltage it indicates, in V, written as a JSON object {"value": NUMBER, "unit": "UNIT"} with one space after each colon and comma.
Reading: {"value": 5.8, "unit": "V"}
